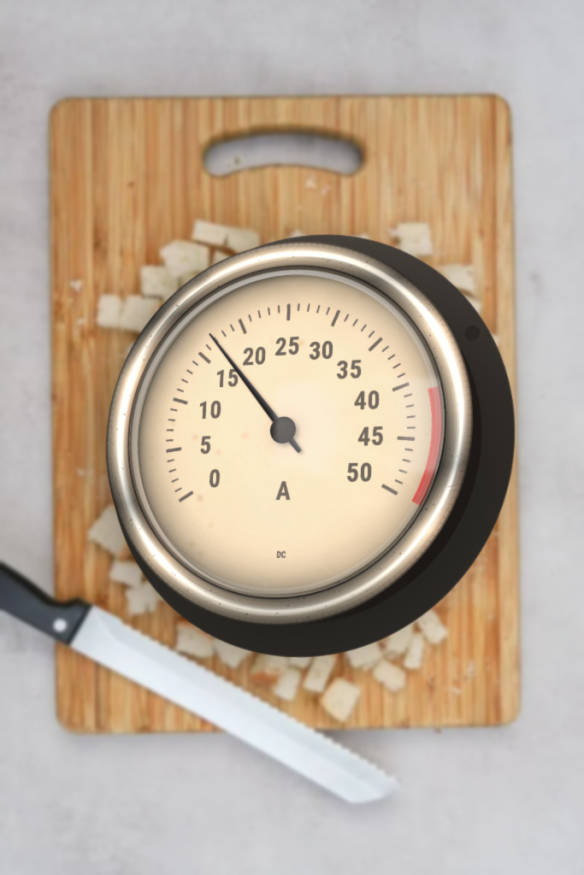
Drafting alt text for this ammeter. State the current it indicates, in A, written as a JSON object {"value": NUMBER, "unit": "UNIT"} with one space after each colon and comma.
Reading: {"value": 17, "unit": "A"}
